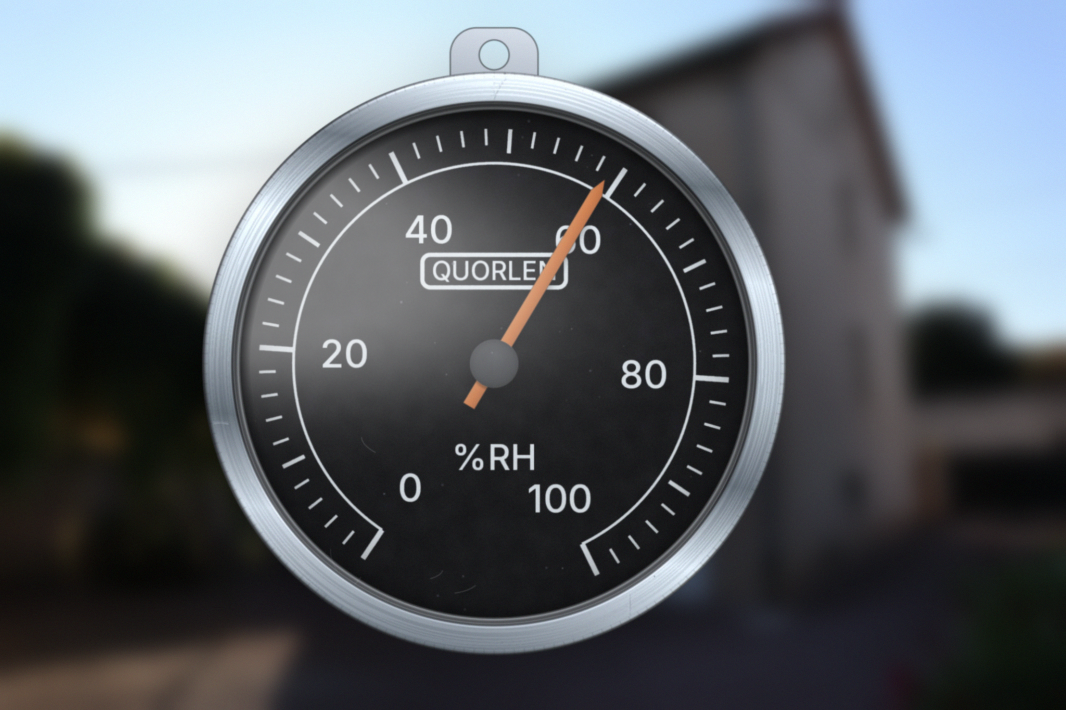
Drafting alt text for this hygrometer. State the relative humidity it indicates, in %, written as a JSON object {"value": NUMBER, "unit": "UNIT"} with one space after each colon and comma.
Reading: {"value": 59, "unit": "%"}
